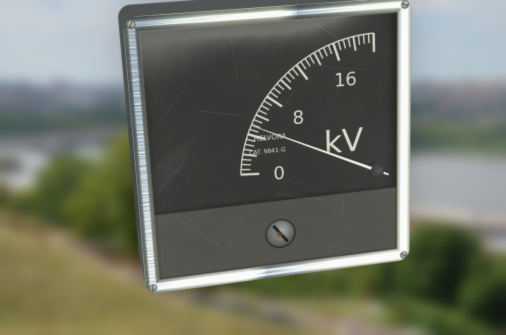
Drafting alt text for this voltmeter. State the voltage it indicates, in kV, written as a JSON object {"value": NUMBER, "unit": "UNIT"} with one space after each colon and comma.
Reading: {"value": 5, "unit": "kV"}
